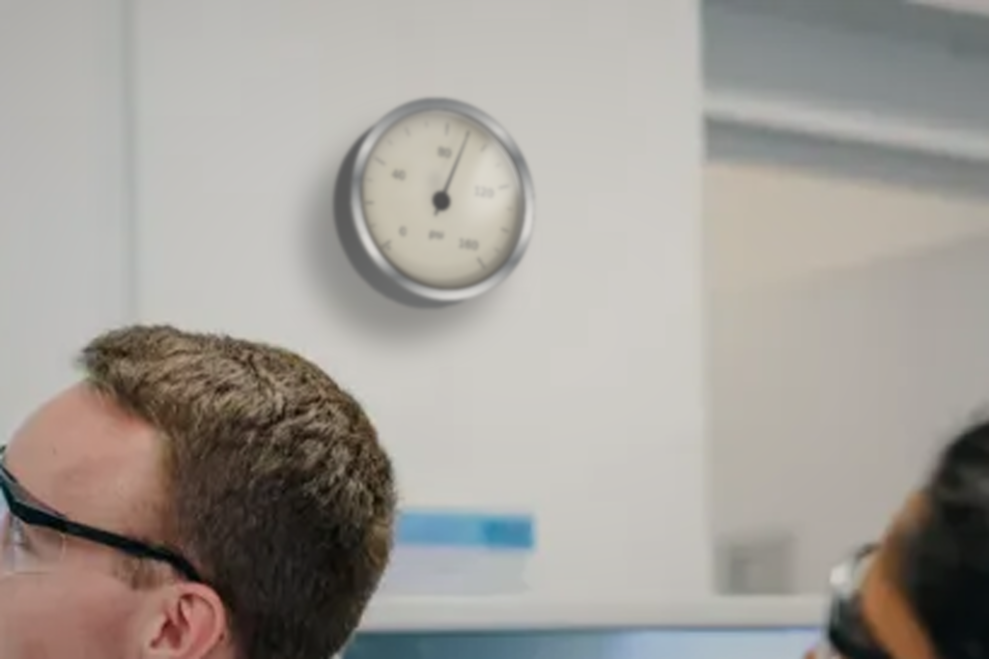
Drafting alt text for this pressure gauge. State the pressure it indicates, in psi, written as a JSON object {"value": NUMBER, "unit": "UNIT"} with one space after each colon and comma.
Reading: {"value": 90, "unit": "psi"}
